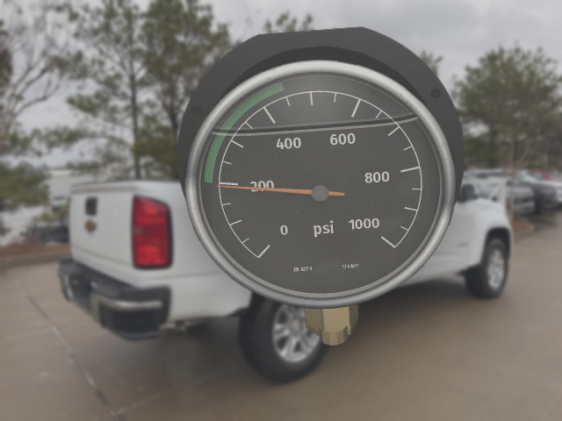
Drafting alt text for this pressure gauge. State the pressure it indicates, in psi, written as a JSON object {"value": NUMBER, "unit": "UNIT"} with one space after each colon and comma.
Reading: {"value": 200, "unit": "psi"}
